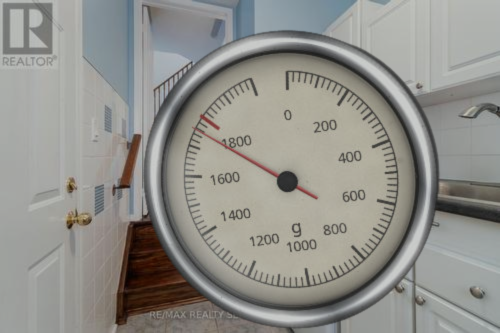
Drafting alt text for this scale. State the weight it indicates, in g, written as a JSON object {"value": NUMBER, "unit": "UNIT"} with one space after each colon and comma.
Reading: {"value": 1760, "unit": "g"}
